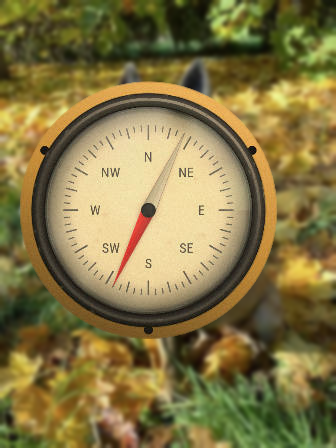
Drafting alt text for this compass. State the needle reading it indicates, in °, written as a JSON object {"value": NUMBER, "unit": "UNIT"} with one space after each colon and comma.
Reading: {"value": 205, "unit": "°"}
